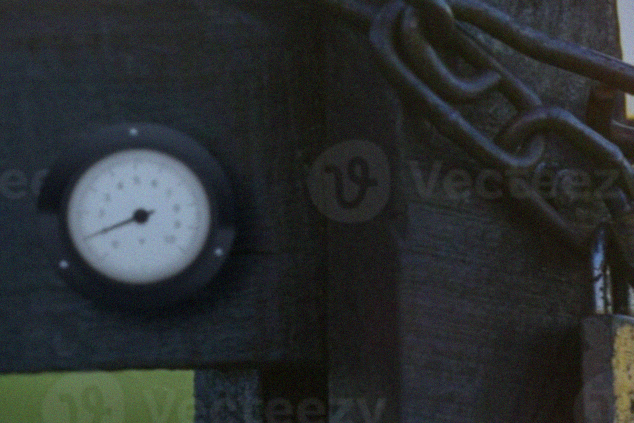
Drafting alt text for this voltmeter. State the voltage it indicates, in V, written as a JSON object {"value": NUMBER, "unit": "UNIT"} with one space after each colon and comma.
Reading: {"value": 1, "unit": "V"}
